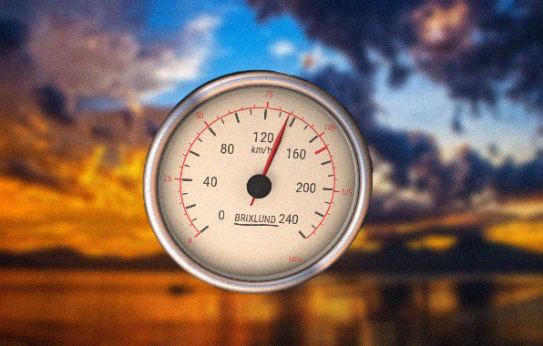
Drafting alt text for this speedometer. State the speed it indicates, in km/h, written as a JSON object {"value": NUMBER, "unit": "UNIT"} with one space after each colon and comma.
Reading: {"value": 135, "unit": "km/h"}
